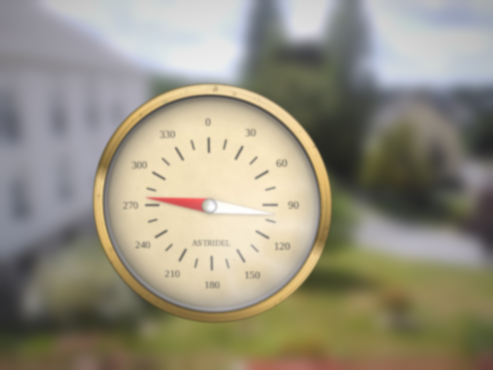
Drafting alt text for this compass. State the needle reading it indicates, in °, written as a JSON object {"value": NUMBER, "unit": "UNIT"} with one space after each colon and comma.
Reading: {"value": 277.5, "unit": "°"}
